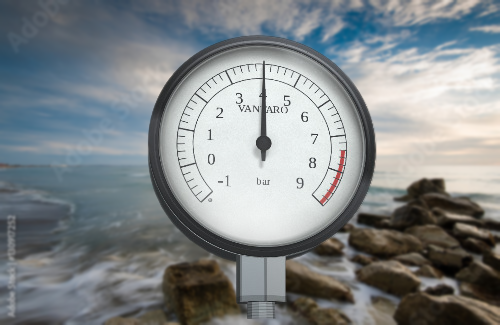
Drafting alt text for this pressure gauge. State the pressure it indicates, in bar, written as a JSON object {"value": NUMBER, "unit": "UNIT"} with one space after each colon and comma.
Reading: {"value": 4, "unit": "bar"}
